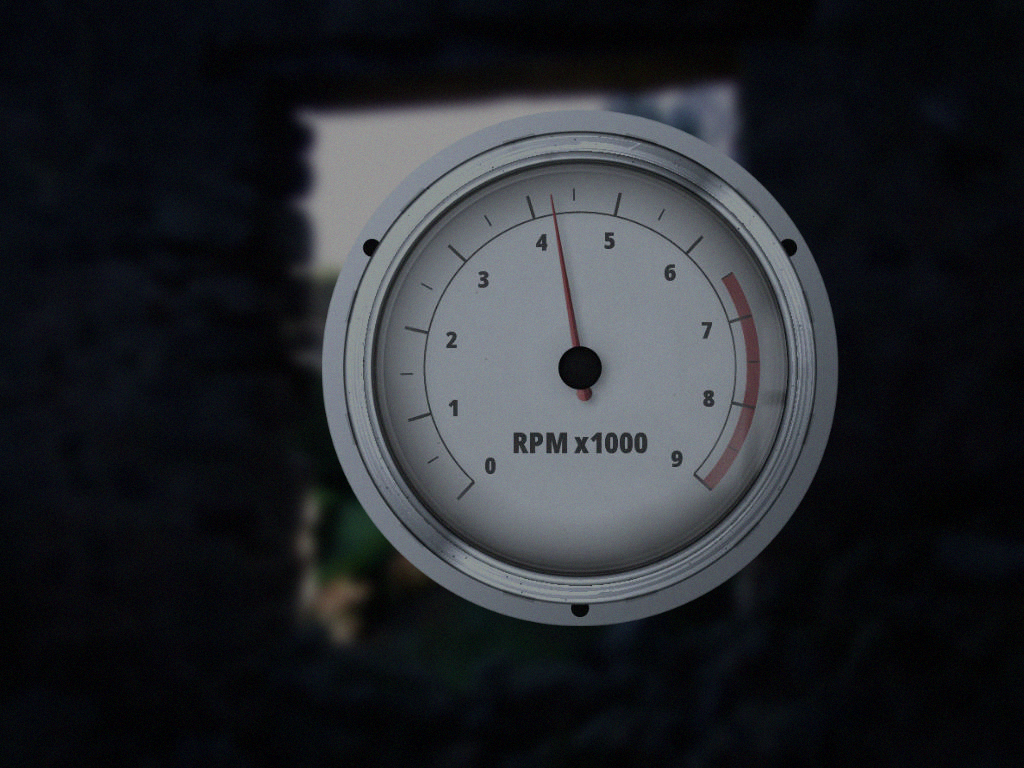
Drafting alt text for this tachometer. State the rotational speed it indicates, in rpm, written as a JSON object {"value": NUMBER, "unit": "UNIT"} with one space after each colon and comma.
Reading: {"value": 4250, "unit": "rpm"}
